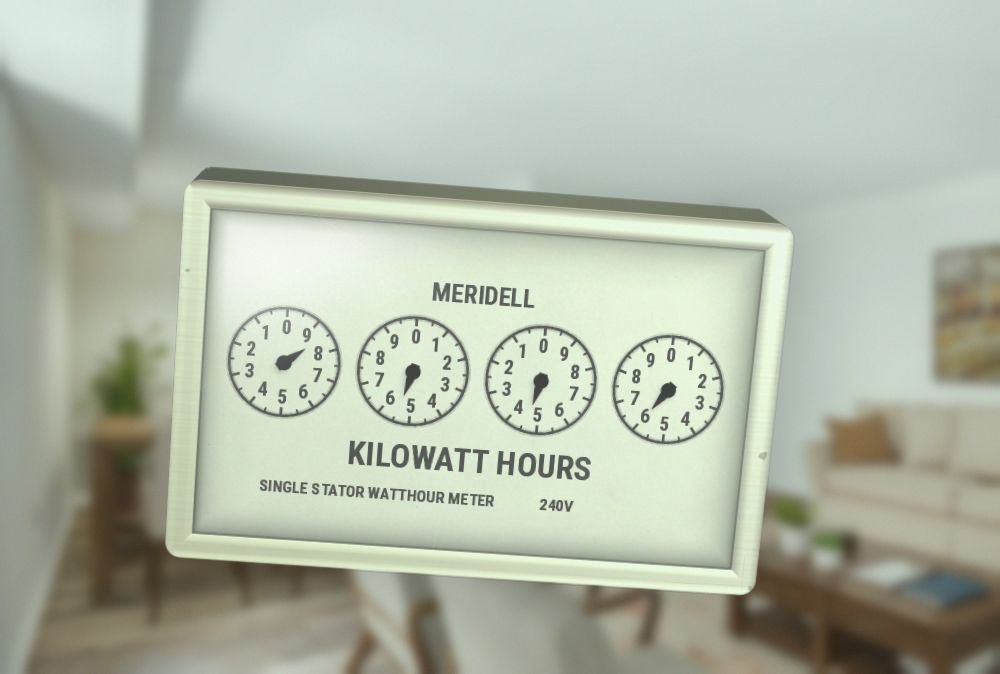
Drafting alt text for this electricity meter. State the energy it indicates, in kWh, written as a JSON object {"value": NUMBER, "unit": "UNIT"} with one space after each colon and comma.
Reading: {"value": 8546, "unit": "kWh"}
